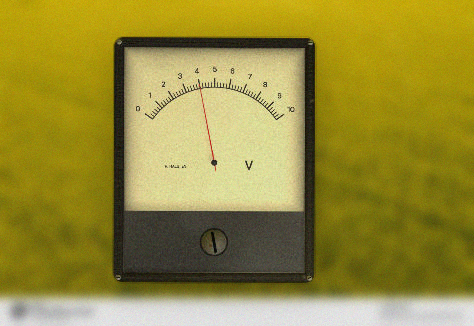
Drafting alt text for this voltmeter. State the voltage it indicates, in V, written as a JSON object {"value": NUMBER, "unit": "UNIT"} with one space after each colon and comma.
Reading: {"value": 4, "unit": "V"}
